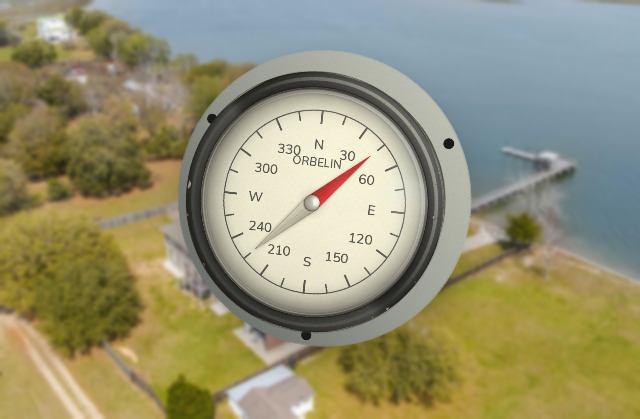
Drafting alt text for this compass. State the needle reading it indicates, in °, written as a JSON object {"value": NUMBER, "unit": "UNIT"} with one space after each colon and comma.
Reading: {"value": 45, "unit": "°"}
